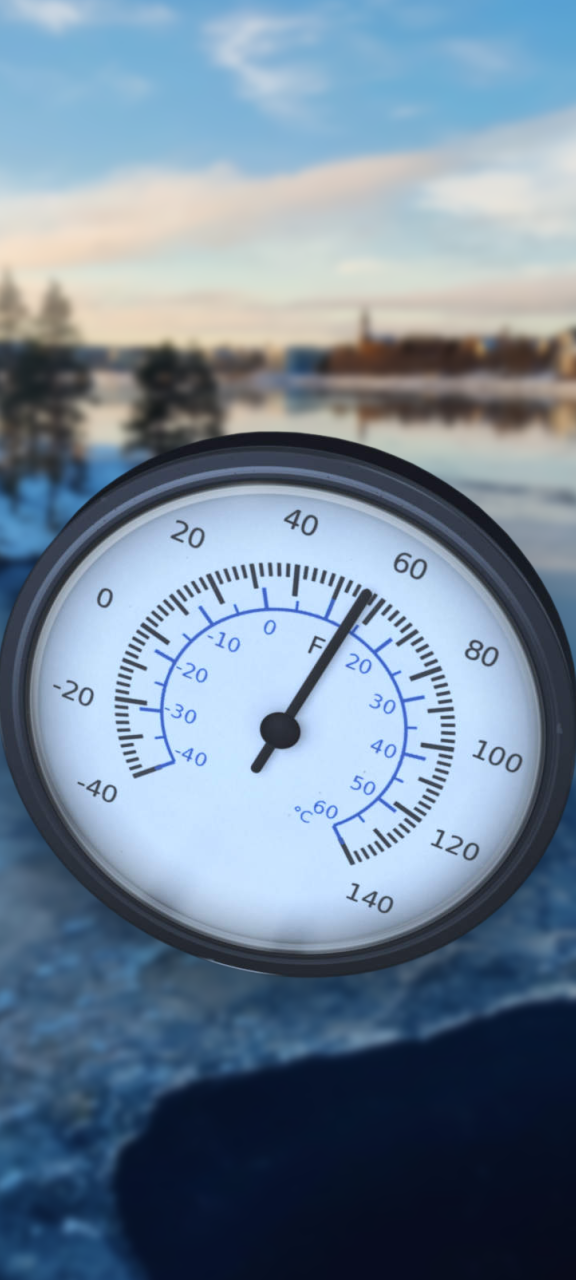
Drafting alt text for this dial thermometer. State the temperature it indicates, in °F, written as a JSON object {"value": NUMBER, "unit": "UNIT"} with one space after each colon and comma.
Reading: {"value": 56, "unit": "°F"}
